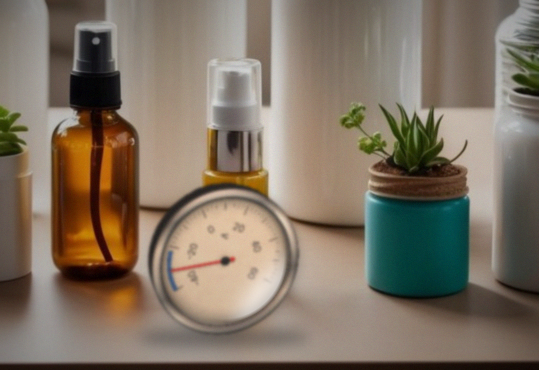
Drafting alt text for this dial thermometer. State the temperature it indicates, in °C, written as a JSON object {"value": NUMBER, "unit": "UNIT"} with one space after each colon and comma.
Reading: {"value": -30, "unit": "°C"}
